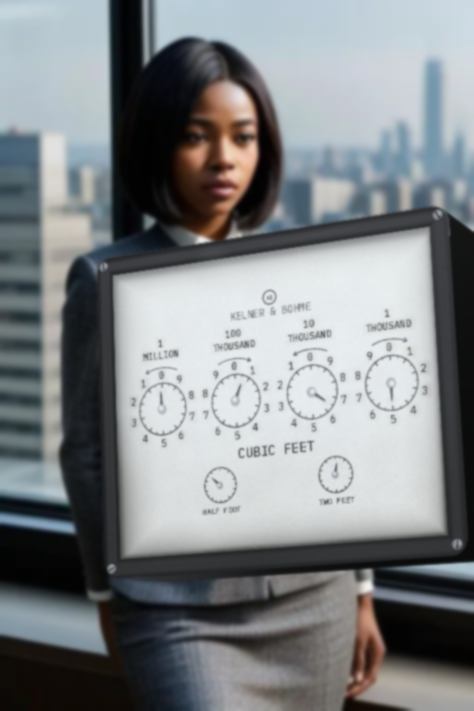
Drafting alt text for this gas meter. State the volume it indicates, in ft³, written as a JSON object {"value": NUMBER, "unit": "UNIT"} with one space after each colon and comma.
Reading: {"value": 6500, "unit": "ft³"}
